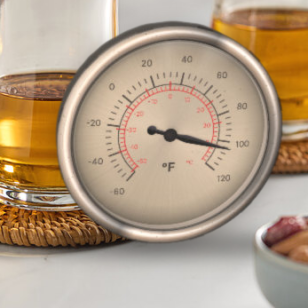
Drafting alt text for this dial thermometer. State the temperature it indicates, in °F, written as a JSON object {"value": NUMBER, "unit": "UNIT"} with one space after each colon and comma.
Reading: {"value": 104, "unit": "°F"}
